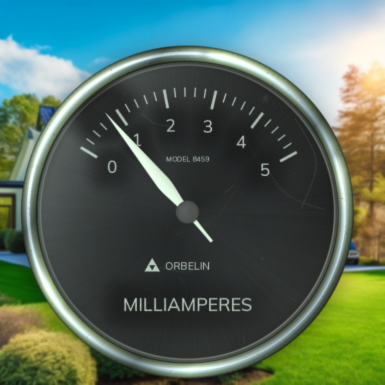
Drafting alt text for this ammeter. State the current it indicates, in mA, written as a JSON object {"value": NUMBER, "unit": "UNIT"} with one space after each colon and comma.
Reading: {"value": 0.8, "unit": "mA"}
